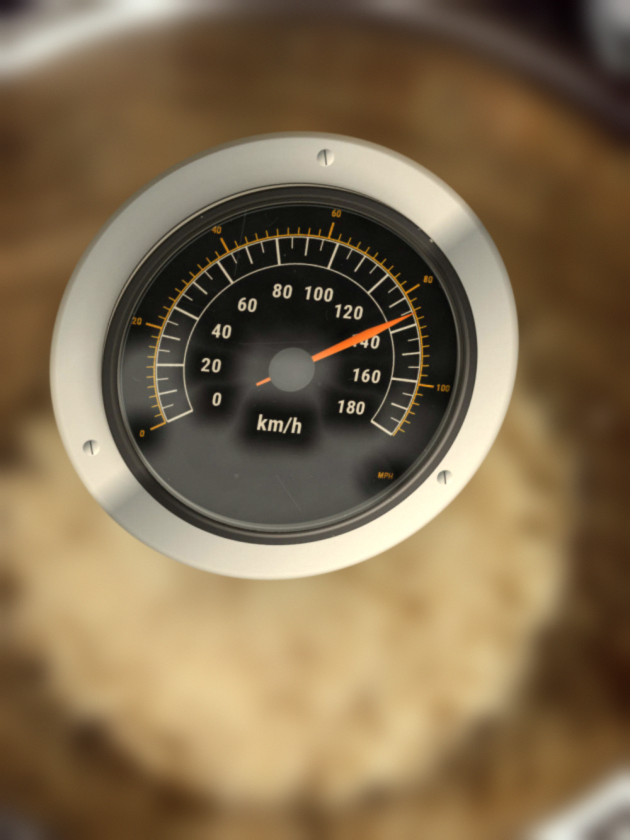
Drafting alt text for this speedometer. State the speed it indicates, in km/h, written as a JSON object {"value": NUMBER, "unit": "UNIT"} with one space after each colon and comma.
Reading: {"value": 135, "unit": "km/h"}
